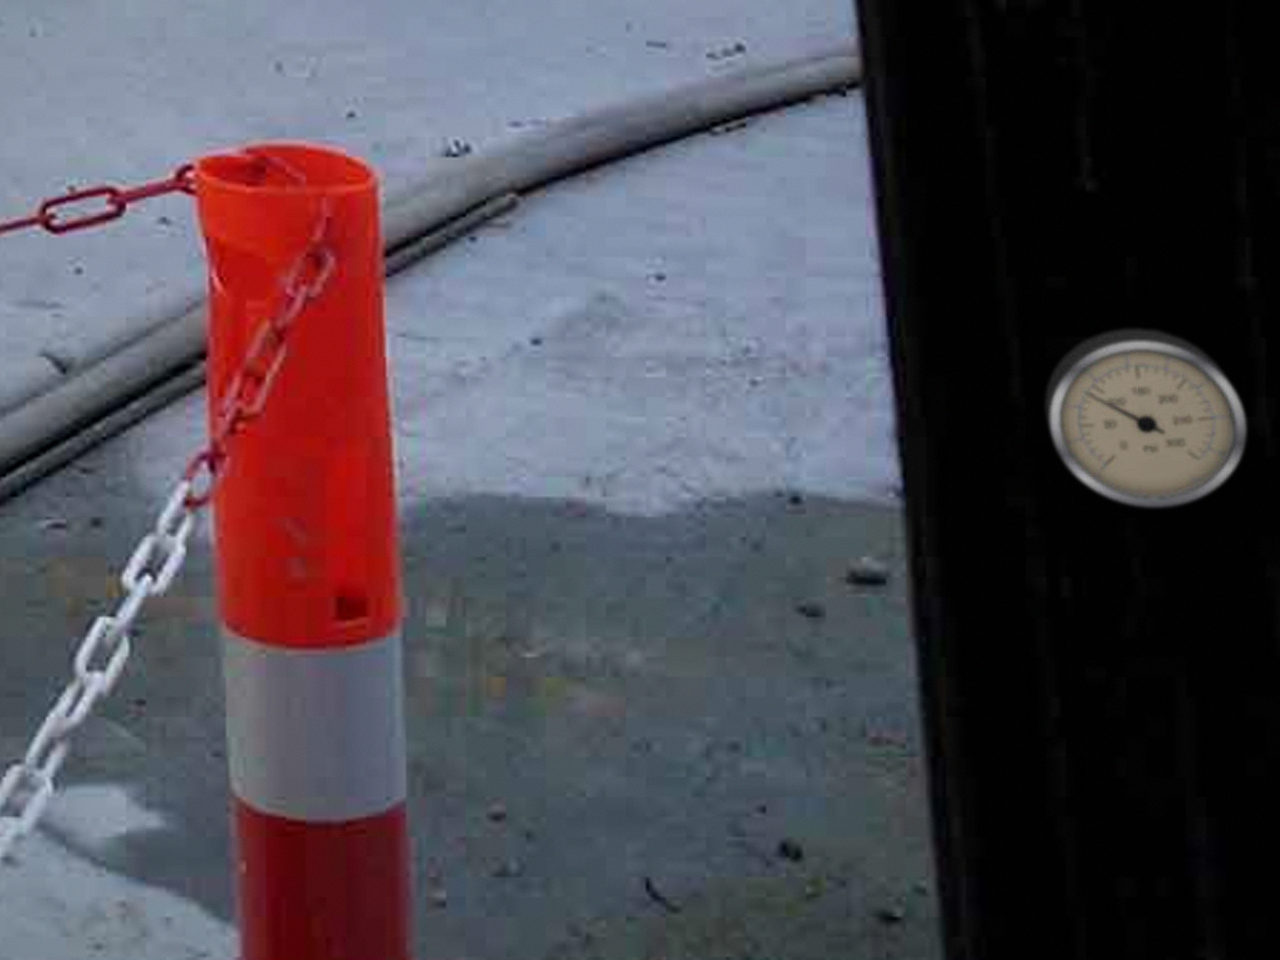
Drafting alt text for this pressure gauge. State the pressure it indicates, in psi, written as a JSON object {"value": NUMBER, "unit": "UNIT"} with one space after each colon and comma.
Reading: {"value": 90, "unit": "psi"}
